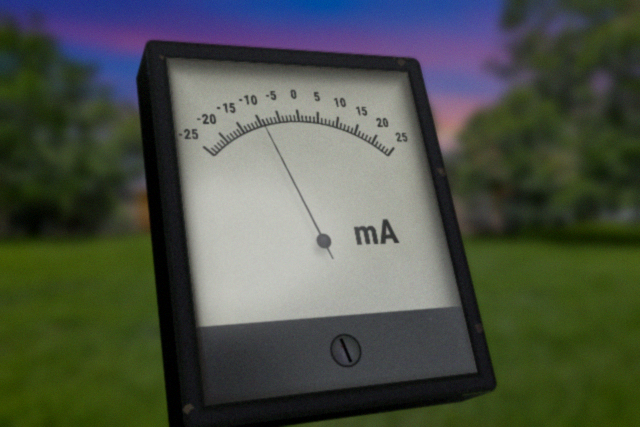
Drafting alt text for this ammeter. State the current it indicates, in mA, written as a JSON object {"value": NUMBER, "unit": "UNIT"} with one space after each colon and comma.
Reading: {"value": -10, "unit": "mA"}
